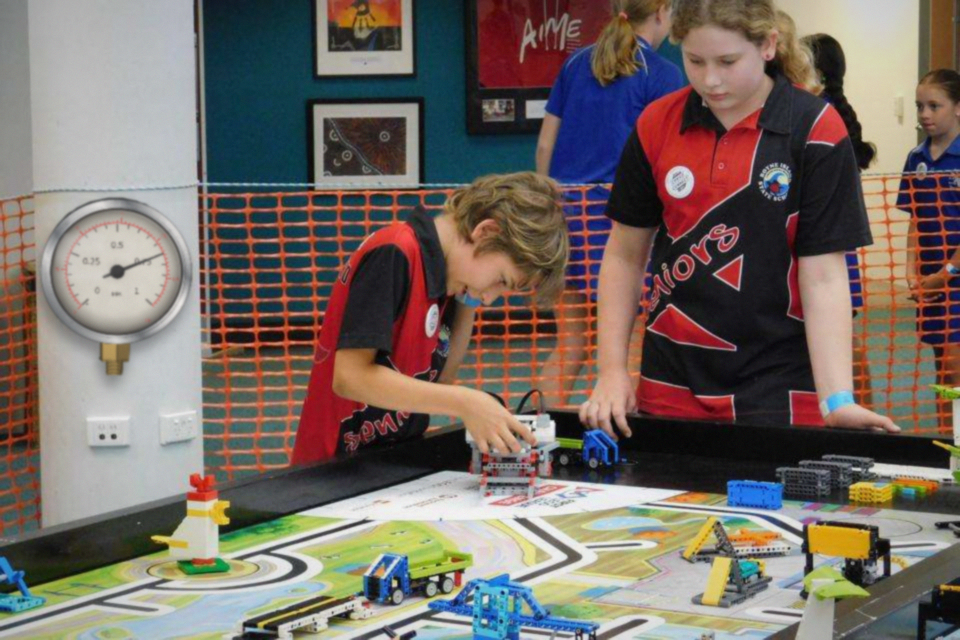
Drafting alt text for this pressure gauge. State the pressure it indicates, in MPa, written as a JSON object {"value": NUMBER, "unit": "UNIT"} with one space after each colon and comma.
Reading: {"value": 0.75, "unit": "MPa"}
